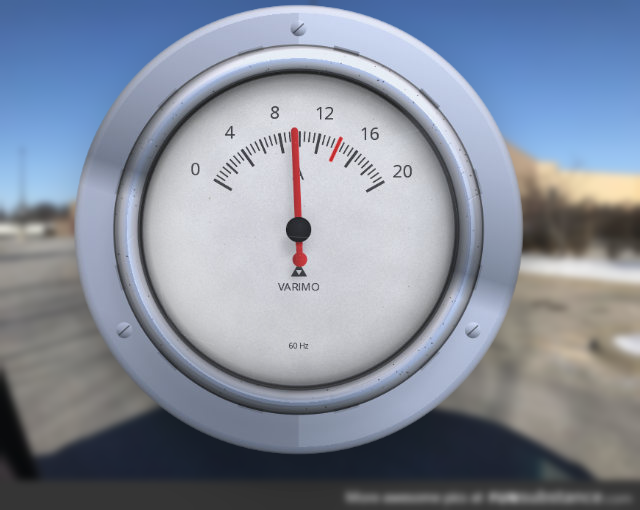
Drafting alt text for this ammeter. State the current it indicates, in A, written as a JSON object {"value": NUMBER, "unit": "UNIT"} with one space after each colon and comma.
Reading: {"value": 9.5, "unit": "A"}
